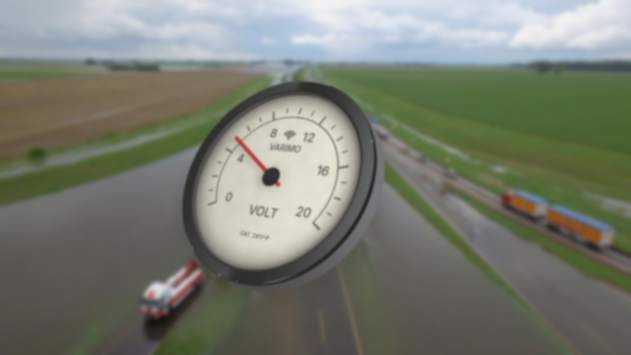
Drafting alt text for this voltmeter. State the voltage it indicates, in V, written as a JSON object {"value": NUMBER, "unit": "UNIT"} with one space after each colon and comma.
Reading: {"value": 5, "unit": "V"}
